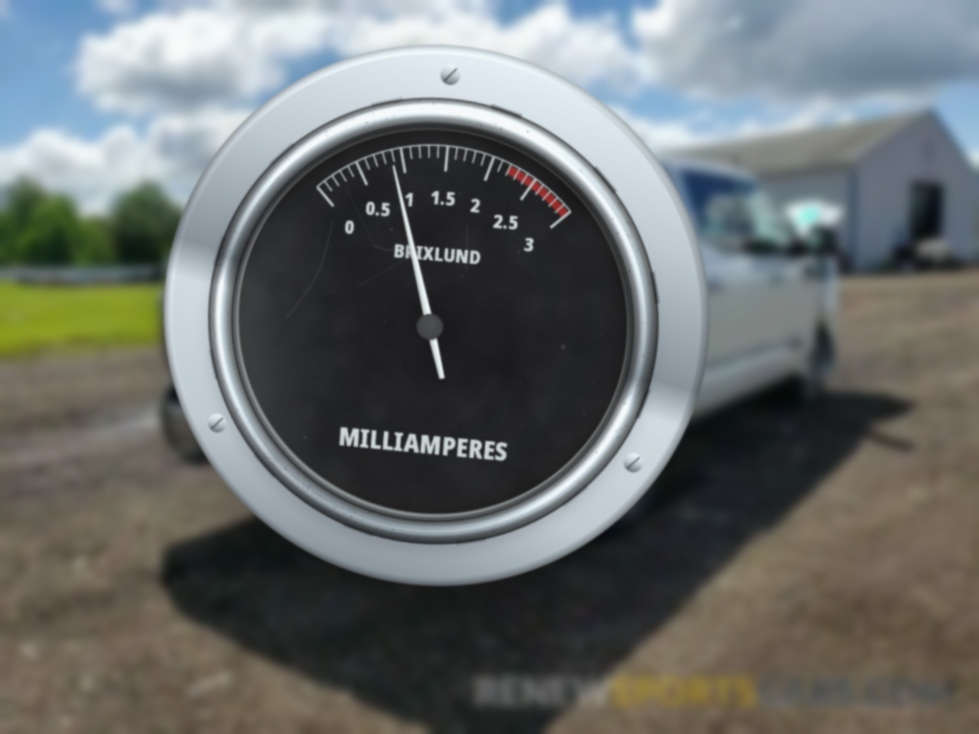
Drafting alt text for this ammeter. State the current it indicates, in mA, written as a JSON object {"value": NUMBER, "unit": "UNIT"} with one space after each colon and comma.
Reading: {"value": 0.9, "unit": "mA"}
